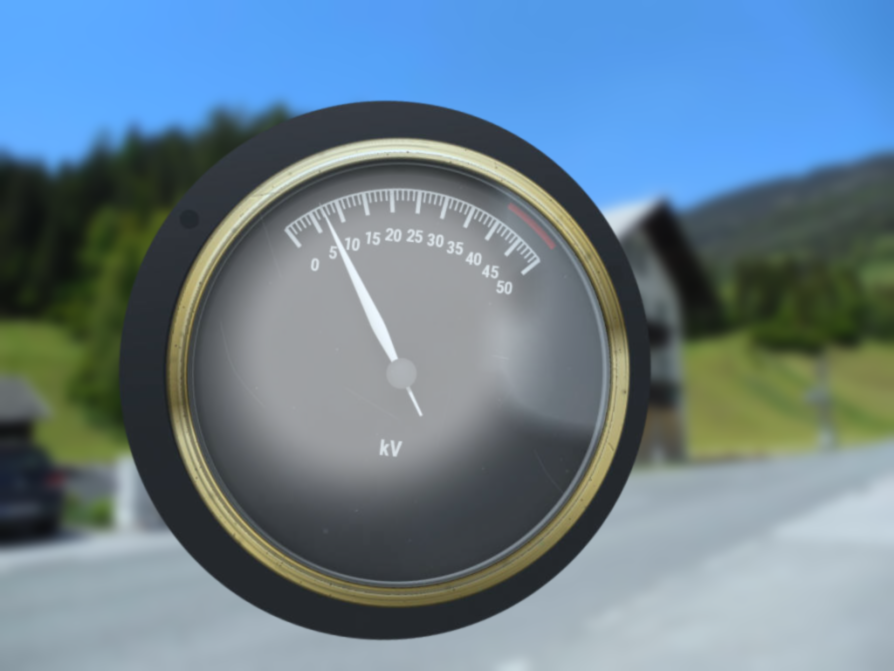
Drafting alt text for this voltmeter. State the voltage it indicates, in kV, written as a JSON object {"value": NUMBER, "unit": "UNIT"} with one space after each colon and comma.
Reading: {"value": 7, "unit": "kV"}
